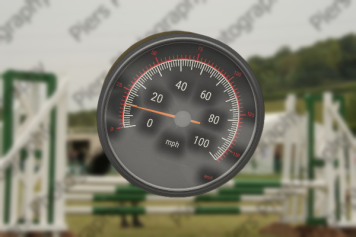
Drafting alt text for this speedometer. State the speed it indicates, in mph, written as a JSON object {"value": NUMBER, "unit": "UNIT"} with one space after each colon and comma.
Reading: {"value": 10, "unit": "mph"}
